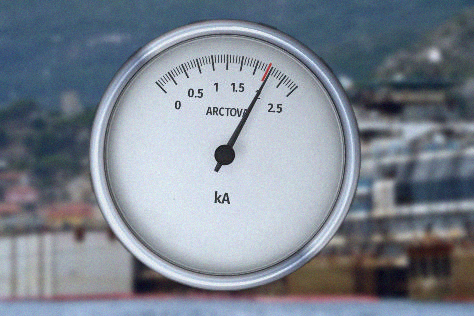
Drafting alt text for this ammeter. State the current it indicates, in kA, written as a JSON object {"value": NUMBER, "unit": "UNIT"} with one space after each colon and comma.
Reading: {"value": 2, "unit": "kA"}
